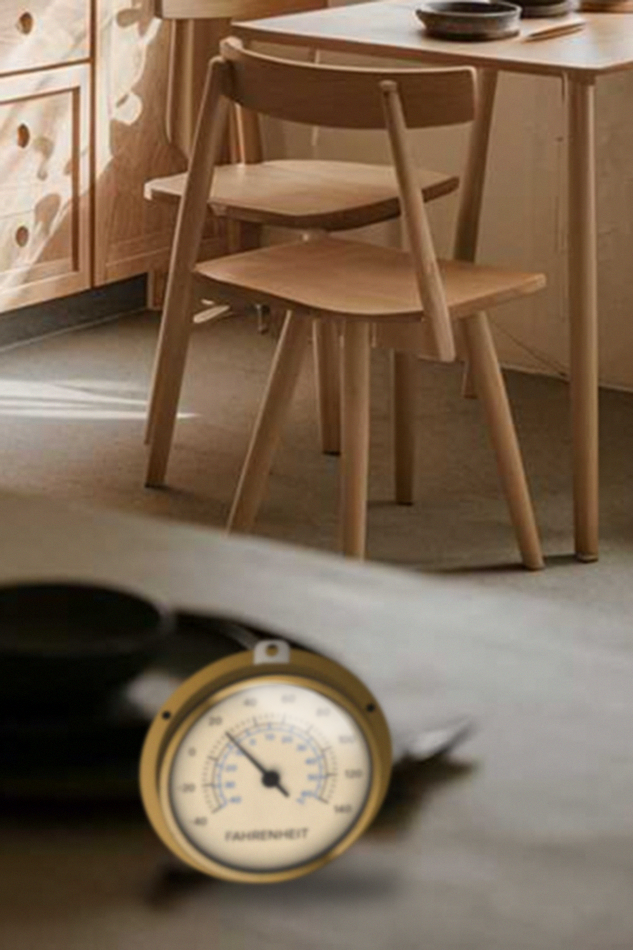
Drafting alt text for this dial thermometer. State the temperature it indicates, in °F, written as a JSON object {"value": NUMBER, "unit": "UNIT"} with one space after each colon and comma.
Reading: {"value": 20, "unit": "°F"}
